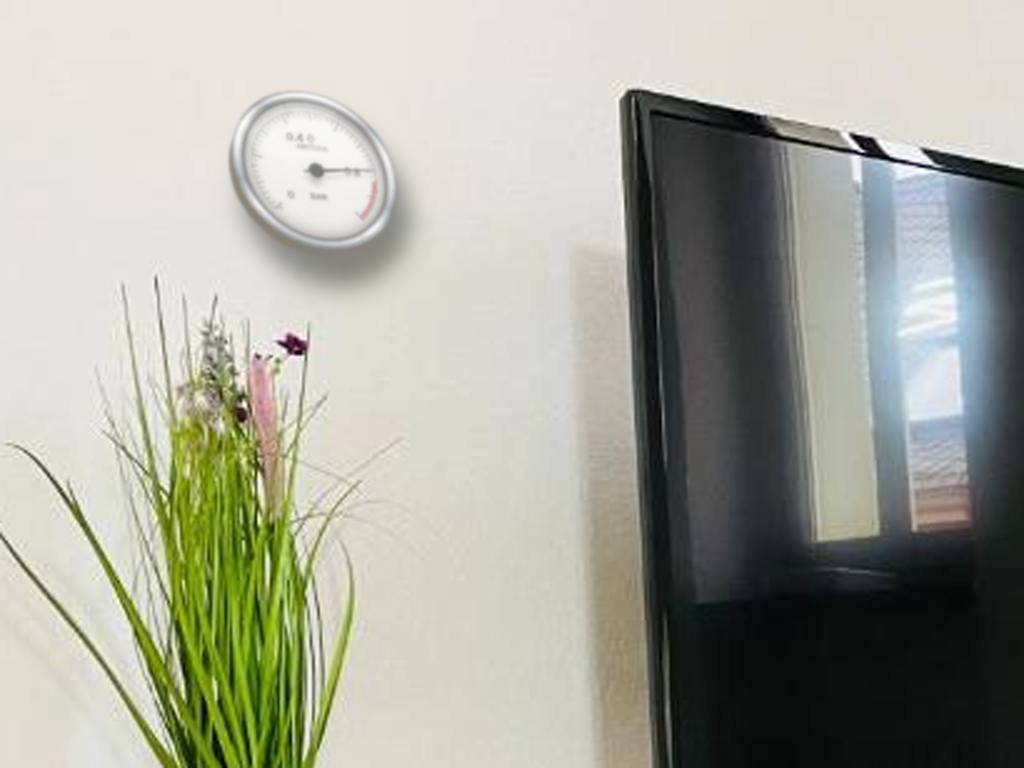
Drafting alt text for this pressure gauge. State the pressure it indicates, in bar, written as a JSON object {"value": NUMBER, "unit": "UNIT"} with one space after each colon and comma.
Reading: {"value": 0.8, "unit": "bar"}
